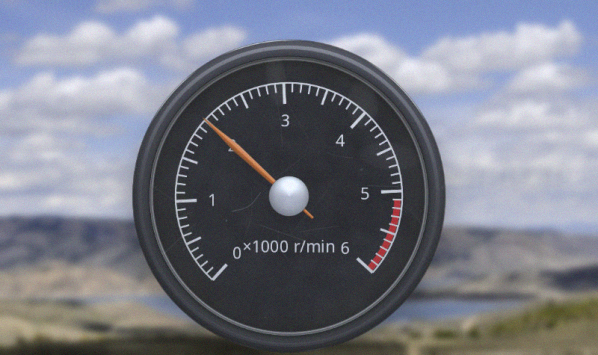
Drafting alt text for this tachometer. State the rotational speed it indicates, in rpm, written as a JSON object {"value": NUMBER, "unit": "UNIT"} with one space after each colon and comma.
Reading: {"value": 2000, "unit": "rpm"}
